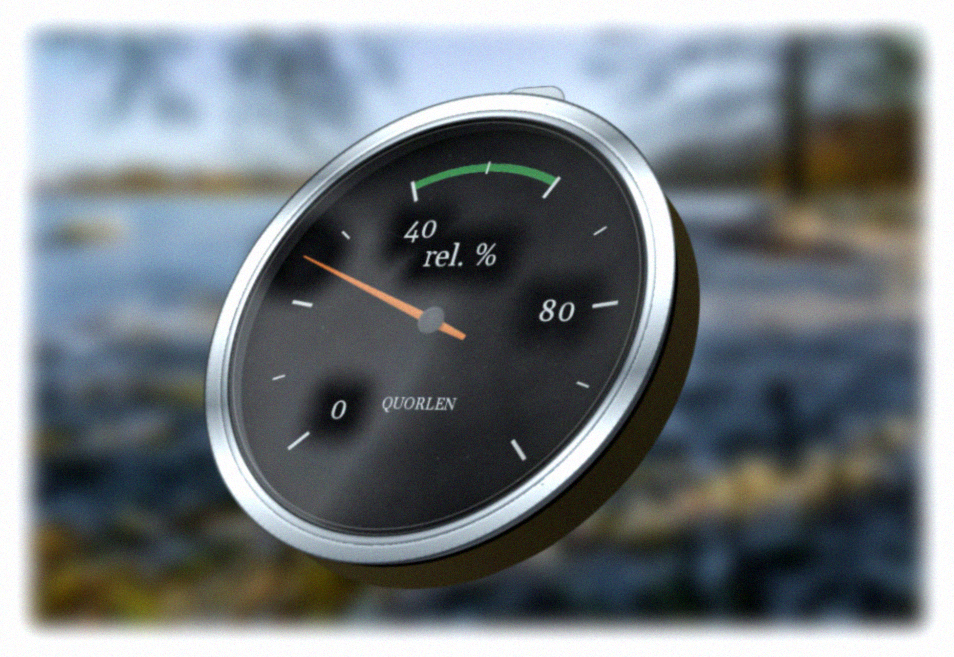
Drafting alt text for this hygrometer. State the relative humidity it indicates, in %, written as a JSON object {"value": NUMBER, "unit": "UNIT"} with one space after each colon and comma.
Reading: {"value": 25, "unit": "%"}
